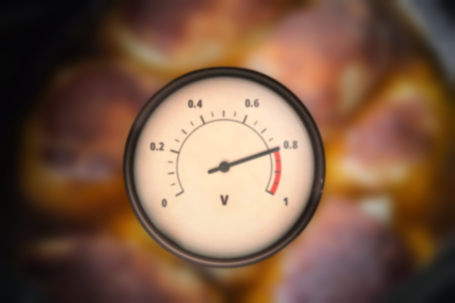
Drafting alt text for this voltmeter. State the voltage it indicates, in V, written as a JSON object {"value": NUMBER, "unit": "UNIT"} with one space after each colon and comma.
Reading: {"value": 0.8, "unit": "V"}
